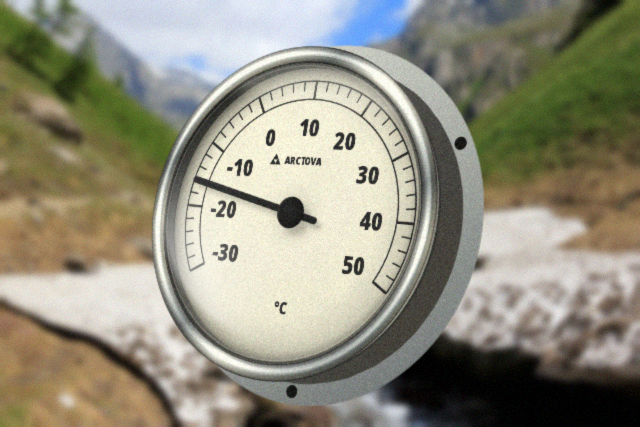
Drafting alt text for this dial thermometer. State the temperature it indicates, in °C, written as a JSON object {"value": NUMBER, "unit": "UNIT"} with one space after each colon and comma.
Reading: {"value": -16, "unit": "°C"}
